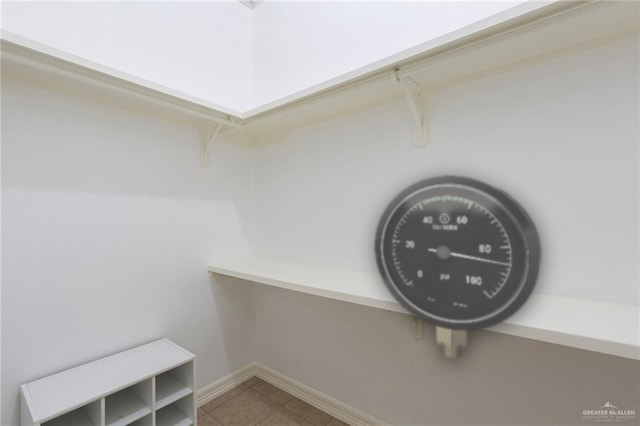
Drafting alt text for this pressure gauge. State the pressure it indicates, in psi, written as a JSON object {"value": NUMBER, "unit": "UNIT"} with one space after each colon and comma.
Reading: {"value": 86, "unit": "psi"}
